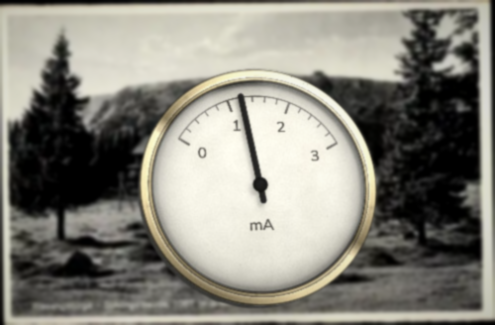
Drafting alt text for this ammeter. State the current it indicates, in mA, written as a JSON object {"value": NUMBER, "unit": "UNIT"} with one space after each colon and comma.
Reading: {"value": 1.2, "unit": "mA"}
